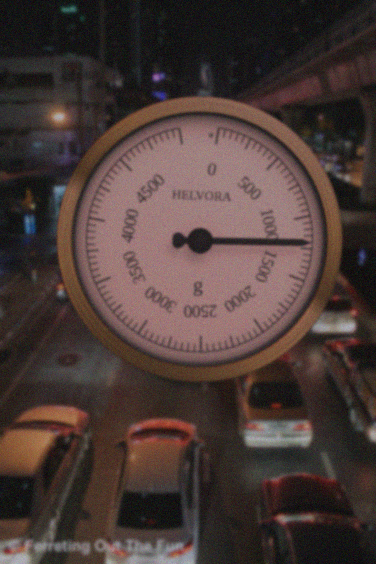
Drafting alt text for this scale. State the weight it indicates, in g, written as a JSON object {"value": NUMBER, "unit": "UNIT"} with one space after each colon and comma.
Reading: {"value": 1200, "unit": "g"}
